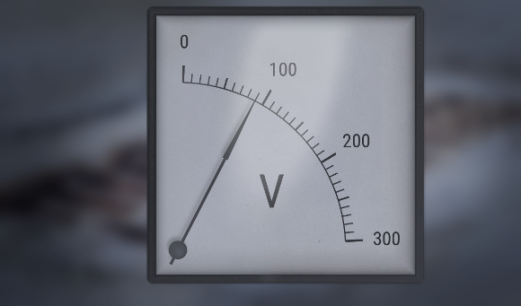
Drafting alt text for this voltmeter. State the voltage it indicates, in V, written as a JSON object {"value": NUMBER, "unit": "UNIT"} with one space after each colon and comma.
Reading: {"value": 90, "unit": "V"}
